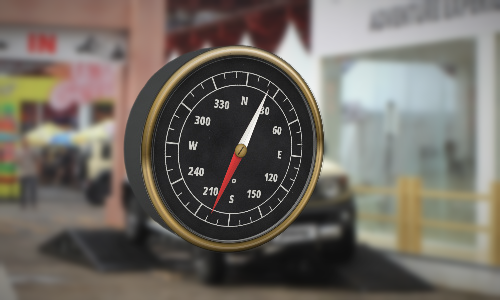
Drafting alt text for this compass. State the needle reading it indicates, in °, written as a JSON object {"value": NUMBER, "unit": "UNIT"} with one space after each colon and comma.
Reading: {"value": 200, "unit": "°"}
